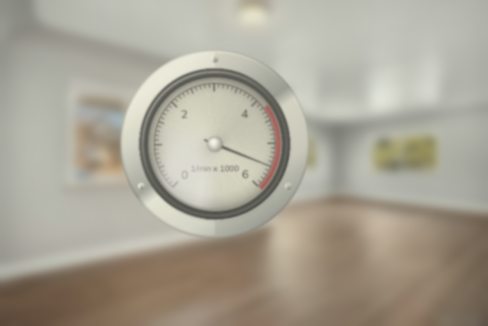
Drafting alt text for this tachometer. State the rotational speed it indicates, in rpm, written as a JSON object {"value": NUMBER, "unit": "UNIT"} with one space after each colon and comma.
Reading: {"value": 5500, "unit": "rpm"}
